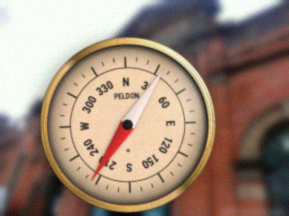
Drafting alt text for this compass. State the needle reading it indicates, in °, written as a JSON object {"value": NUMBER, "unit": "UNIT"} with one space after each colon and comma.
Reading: {"value": 215, "unit": "°"}
